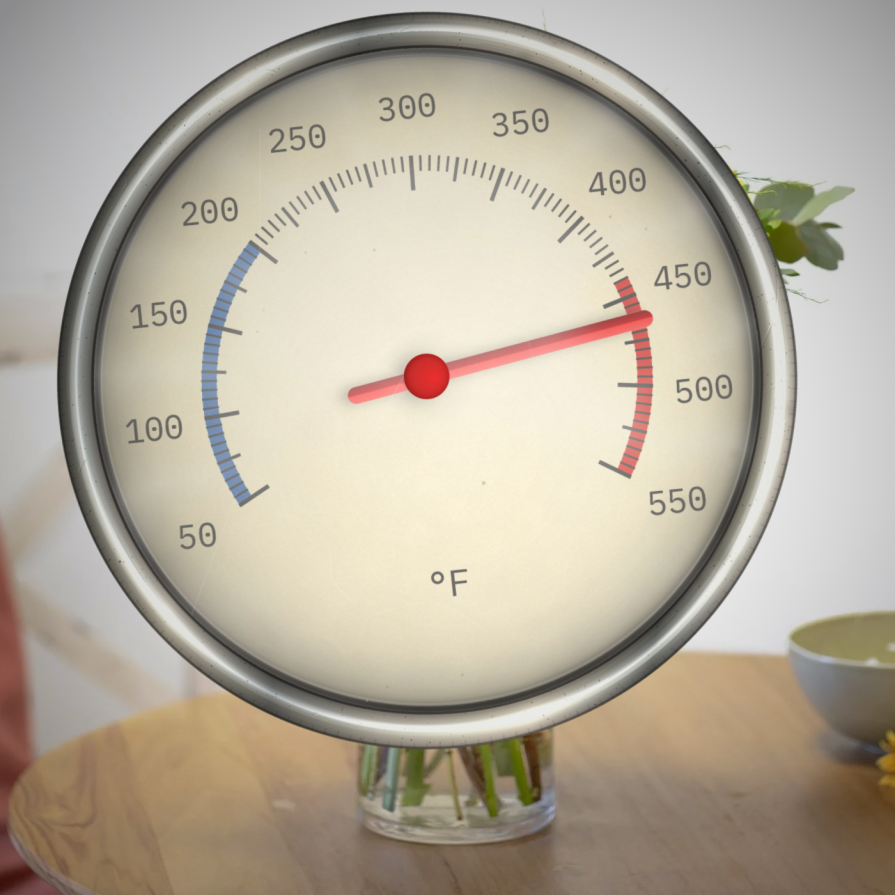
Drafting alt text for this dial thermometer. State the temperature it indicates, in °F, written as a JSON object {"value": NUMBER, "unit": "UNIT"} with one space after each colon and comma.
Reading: {"value": 465, "unit": "°F"}
